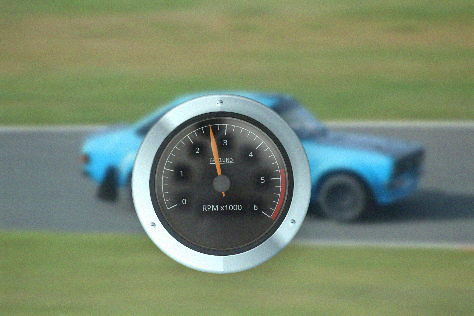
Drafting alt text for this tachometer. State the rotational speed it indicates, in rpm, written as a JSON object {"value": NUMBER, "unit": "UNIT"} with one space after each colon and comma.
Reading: {"value": 2600, "unit": "rpm"}
